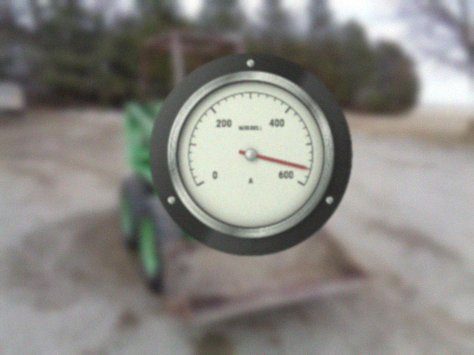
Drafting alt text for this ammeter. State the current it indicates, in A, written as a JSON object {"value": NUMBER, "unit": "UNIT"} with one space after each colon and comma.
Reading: {"value": 560, "unit": "A"}
